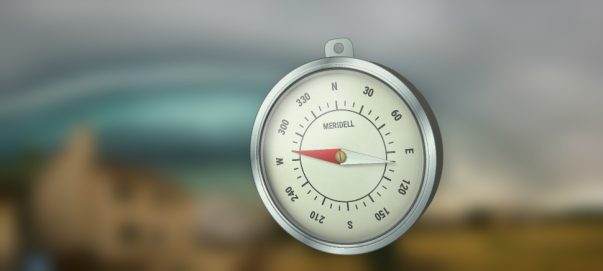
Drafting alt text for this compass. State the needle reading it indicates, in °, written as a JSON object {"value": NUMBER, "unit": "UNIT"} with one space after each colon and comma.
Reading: {"value": 280, "unit": "°"}
